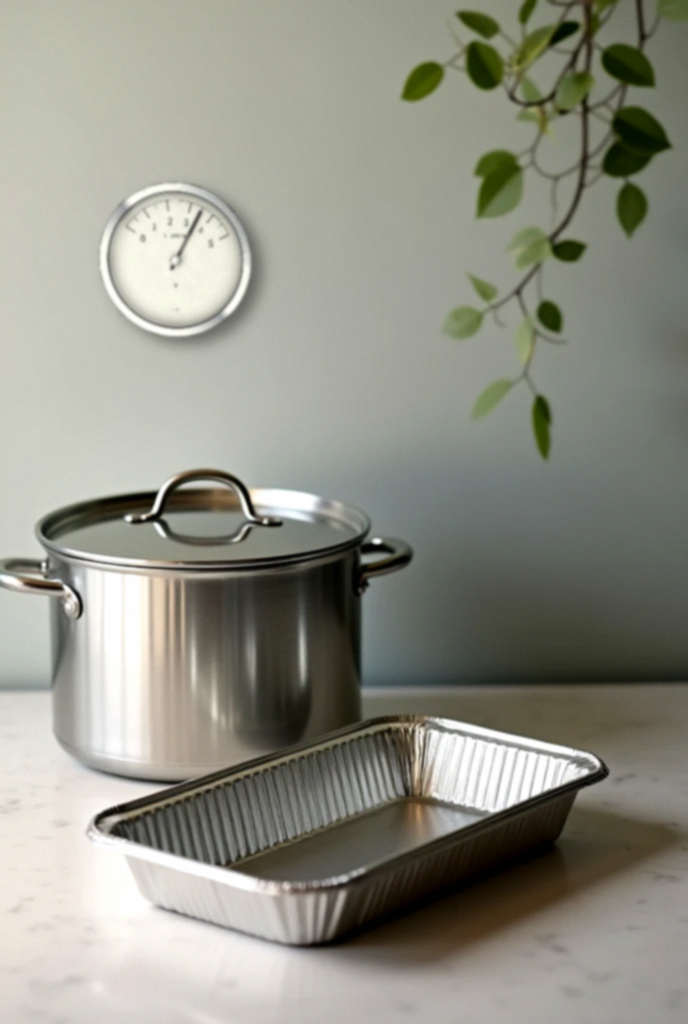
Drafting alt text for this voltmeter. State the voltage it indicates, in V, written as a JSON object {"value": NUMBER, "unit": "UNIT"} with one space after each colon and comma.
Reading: {"value": 3.5, "unit": "V"}
